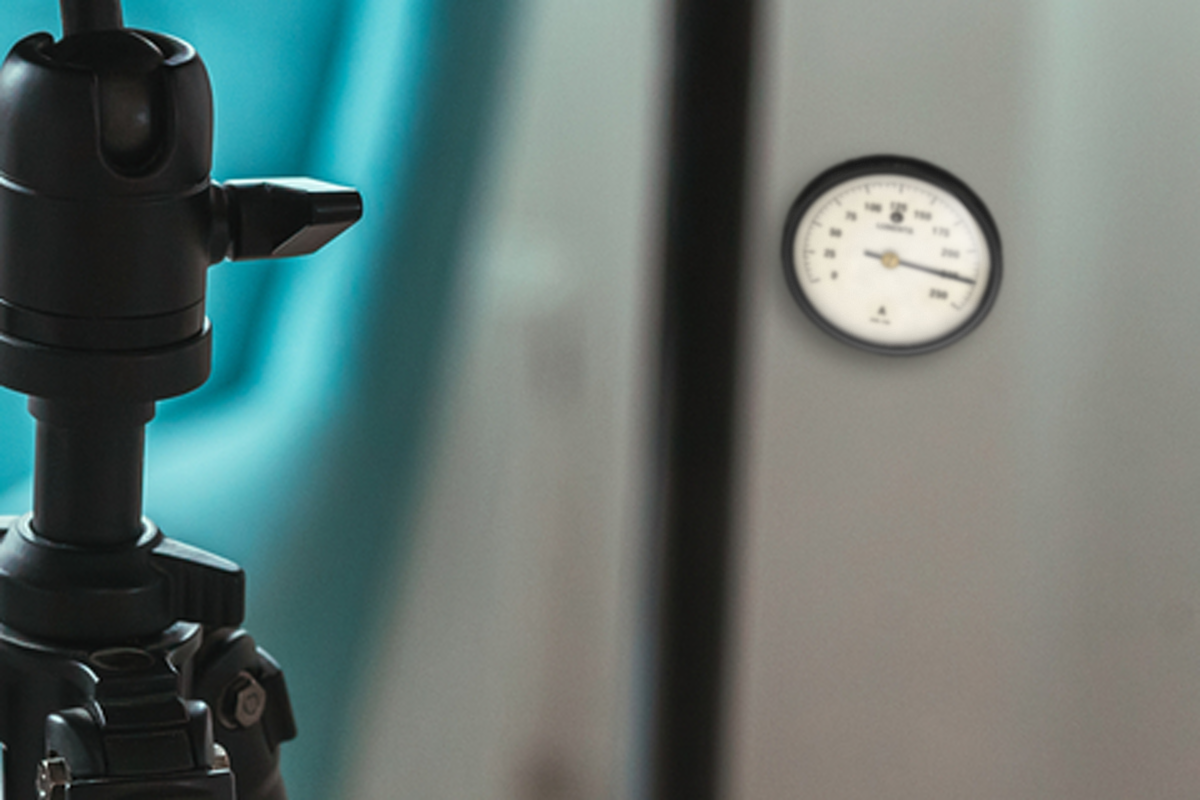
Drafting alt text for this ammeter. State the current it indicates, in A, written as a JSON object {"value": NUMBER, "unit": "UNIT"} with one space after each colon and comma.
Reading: {"value": 225, "unit": "A"}
